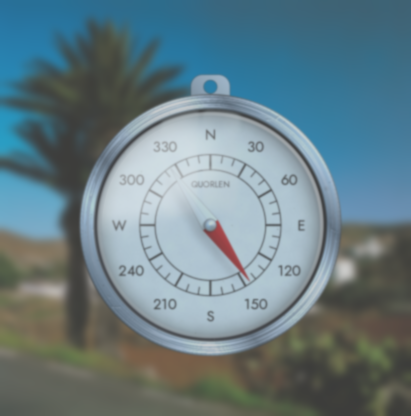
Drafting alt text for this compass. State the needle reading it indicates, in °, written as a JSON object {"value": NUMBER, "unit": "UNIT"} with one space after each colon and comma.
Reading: {"value": 145, "unit": "°"}
